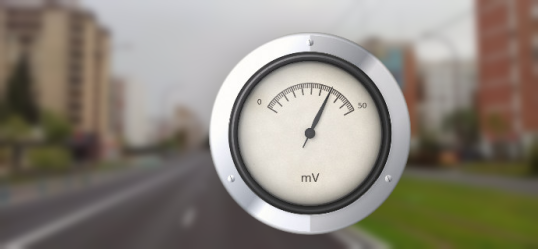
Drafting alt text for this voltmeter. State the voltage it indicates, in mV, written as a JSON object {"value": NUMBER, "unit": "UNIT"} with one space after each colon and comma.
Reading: {"value": 35, "unit": "mV"}
